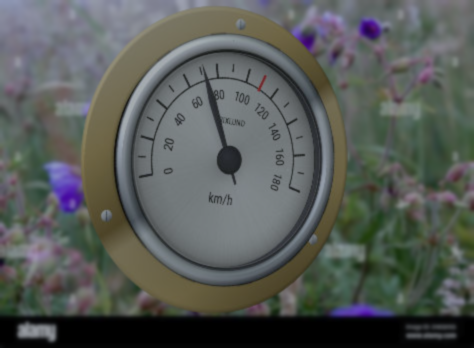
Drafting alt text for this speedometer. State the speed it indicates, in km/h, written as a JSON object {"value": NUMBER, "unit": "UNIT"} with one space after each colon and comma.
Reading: {"value": 70, "unit": "km/h"}
